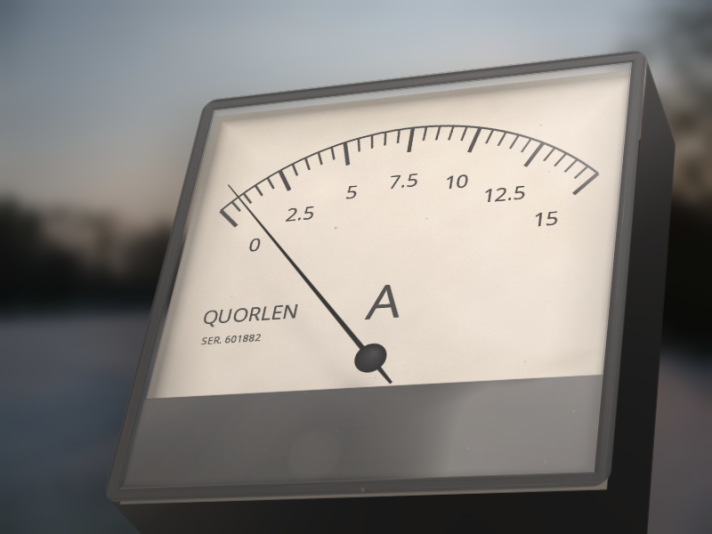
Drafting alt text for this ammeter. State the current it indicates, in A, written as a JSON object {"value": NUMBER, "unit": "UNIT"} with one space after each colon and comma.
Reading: {"value": 0.75, "unit": "A"}
